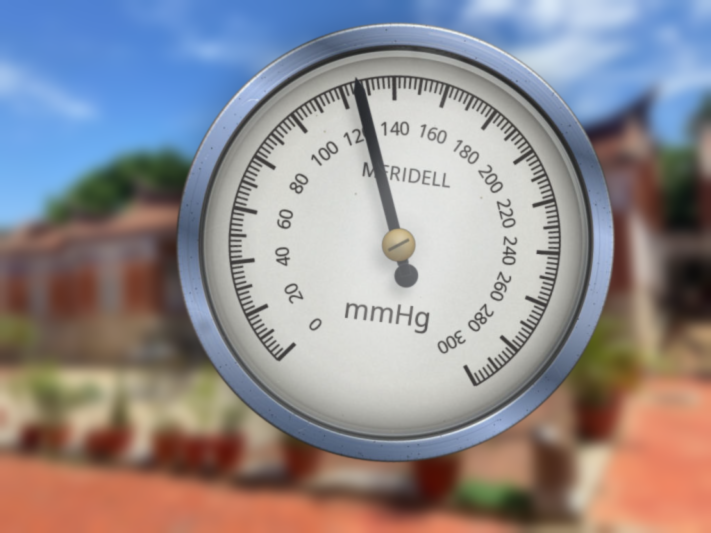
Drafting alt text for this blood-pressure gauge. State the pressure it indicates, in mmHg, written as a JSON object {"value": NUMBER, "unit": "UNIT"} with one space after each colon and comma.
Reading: {"value": 126, "unit": "mmHg"}
